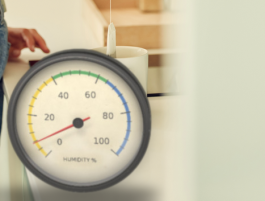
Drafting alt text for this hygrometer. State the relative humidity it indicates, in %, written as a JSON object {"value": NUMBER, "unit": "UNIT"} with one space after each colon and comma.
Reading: {"value": 8, "unit": "%"}
